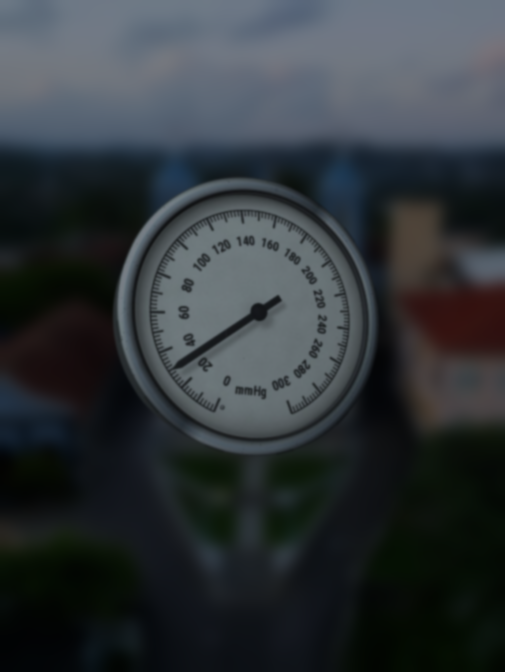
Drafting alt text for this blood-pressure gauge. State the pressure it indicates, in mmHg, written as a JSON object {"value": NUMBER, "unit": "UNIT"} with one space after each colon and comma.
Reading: {"value": 30, "unit": "mmHg"}
